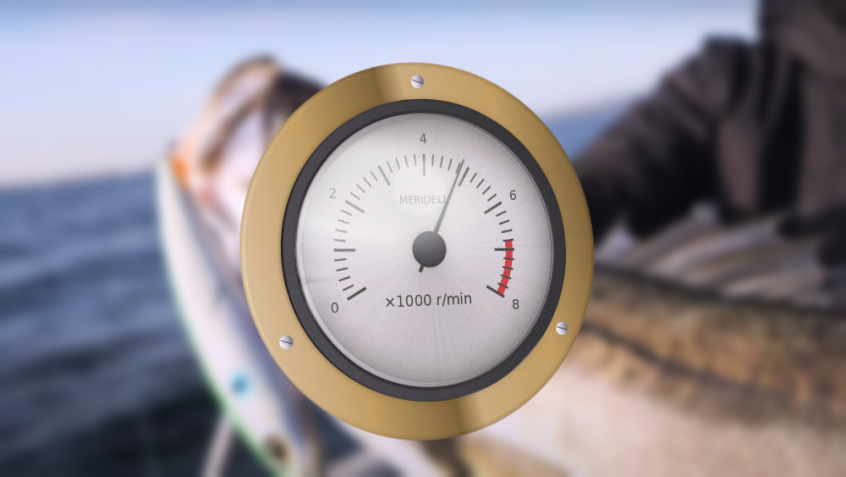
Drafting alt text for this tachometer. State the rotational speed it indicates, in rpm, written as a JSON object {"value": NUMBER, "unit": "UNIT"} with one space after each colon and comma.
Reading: {"value": 4800, "unit": "rpm"}
